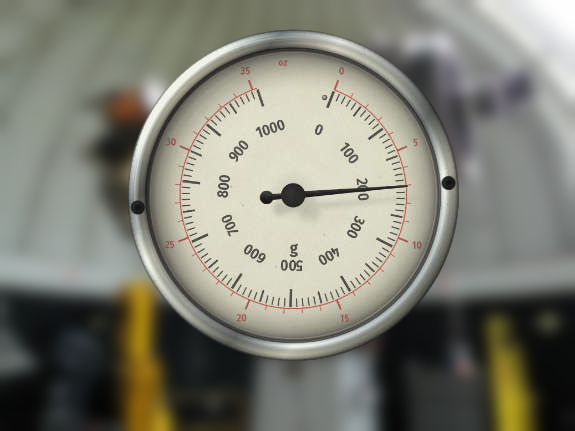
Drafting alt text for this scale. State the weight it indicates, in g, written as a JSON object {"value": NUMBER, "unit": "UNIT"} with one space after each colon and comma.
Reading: {"value": 200, "unit": "g"}
